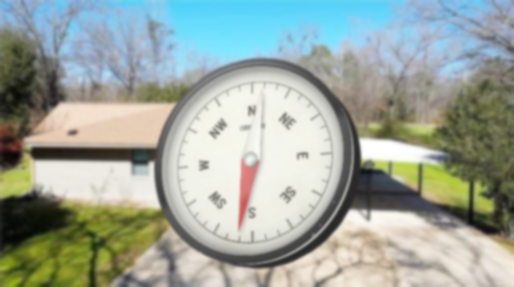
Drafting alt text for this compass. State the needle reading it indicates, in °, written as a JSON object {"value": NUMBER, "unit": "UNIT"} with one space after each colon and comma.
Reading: {"value": 190, "unit": "°"}
